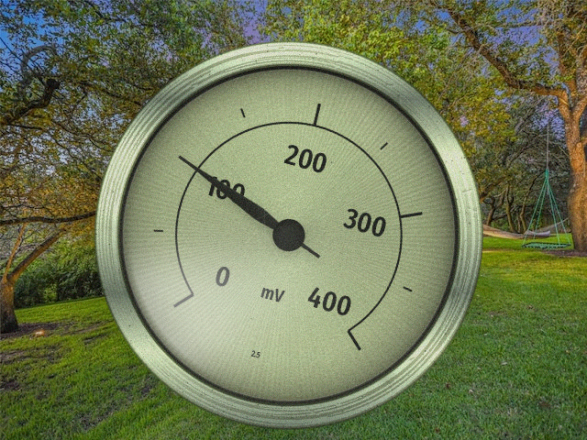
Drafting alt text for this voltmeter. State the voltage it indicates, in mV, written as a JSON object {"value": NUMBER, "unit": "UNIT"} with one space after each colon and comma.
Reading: {"value": 100, "unit": "mV"}
